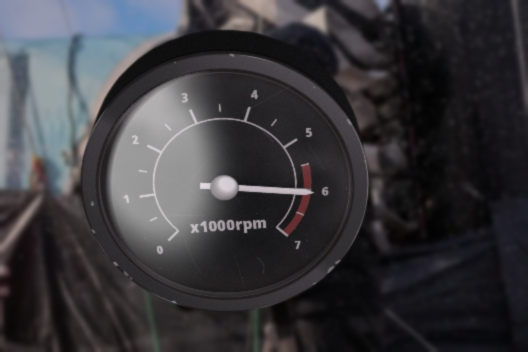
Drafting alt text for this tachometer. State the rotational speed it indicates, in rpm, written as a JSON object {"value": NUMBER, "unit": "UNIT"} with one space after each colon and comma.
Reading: {"value": 6000, "unit": "rpm"}
